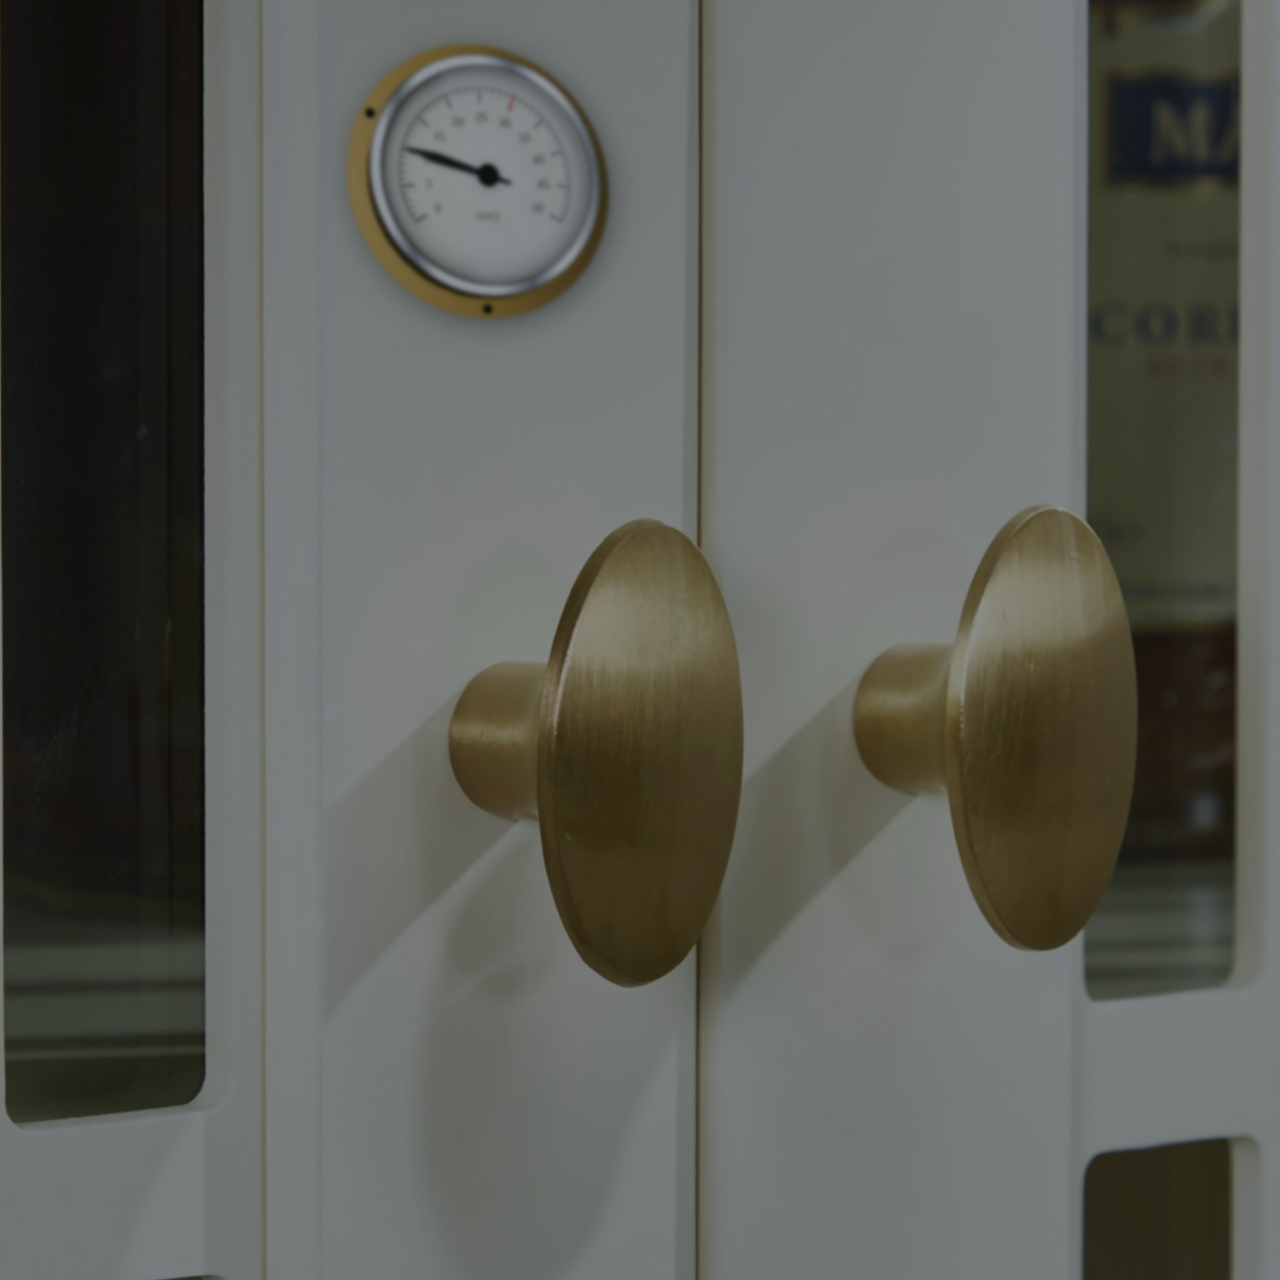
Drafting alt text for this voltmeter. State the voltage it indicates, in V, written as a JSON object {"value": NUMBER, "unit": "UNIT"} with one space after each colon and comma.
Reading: {"value": 10, "unit": "V"}
